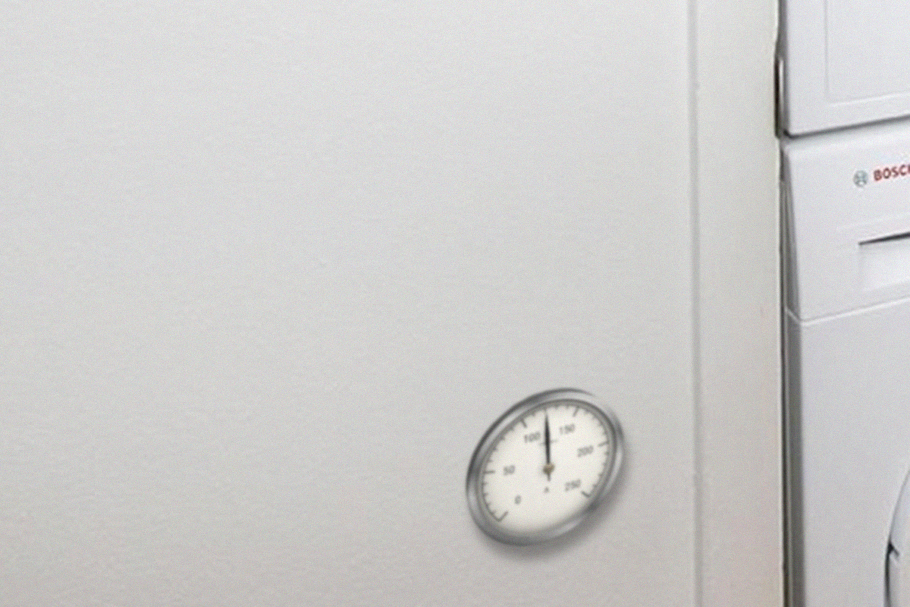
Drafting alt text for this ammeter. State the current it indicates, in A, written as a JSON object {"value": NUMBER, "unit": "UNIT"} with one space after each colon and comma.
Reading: {"value": 120, "unit": "A"}
